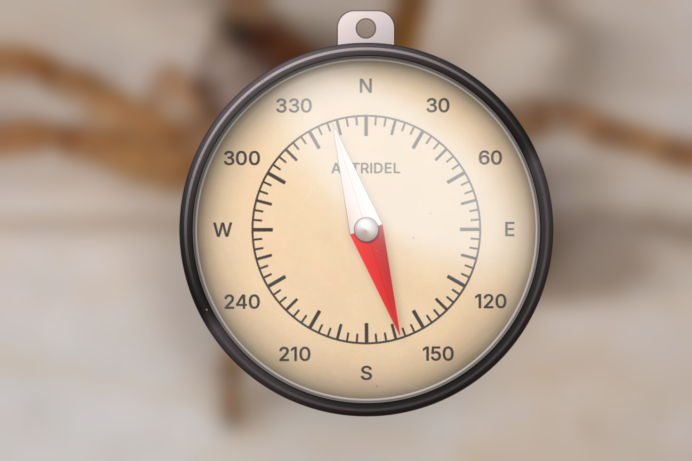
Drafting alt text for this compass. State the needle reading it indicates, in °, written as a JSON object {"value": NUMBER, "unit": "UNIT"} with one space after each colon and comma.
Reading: {"value": 162.5, "unit": "°"}
